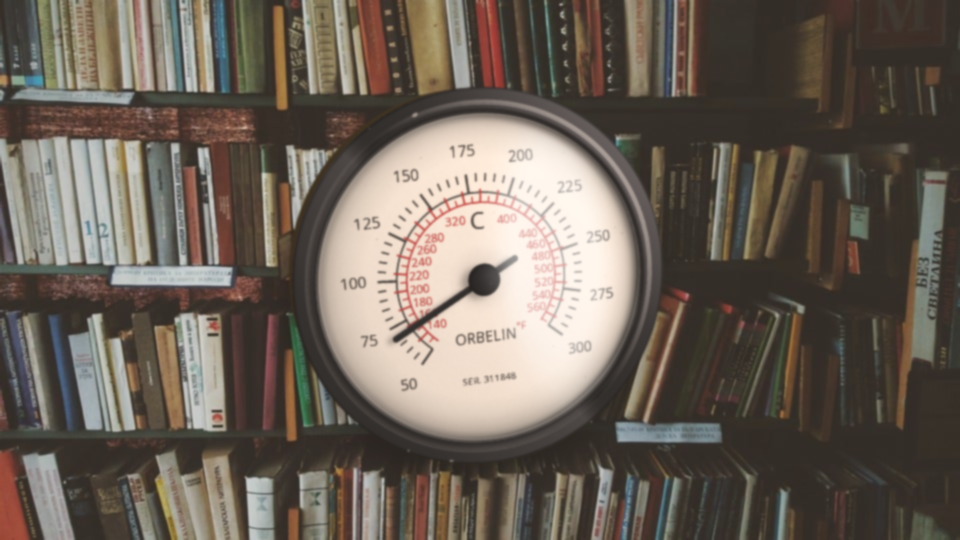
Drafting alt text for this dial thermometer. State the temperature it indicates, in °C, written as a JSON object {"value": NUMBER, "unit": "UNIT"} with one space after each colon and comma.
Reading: {"value": 70, "unit": "°C"}
